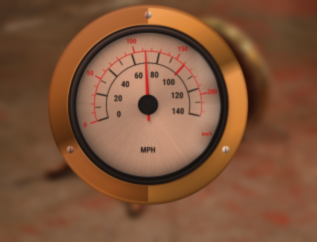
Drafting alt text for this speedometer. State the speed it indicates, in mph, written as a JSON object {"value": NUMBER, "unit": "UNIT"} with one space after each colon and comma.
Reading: {"value": 70, "unit": "mph"}
